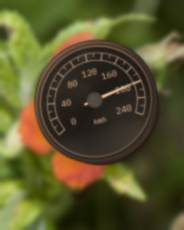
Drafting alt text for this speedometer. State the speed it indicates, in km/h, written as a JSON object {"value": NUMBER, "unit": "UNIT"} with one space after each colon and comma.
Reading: {"value": 200, "unit": "km/h"}
